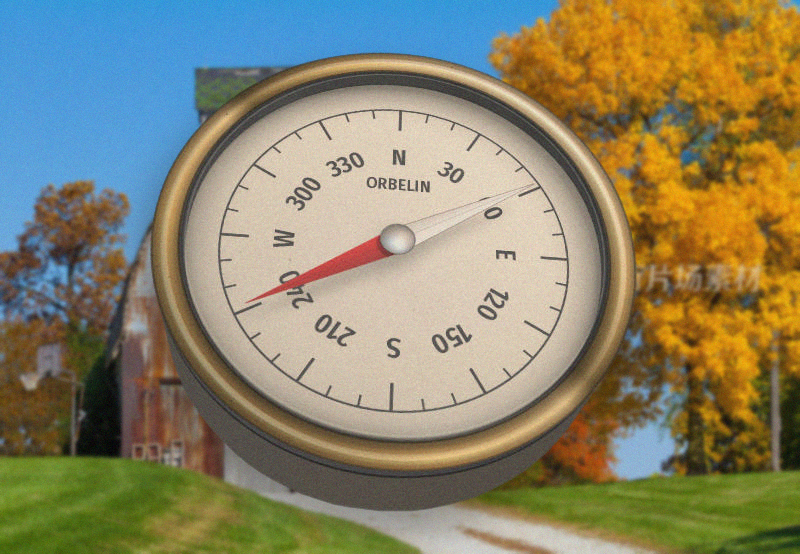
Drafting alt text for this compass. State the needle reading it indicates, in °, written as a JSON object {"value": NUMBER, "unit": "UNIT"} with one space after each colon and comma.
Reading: {"value": 240, "unit": "°"}
